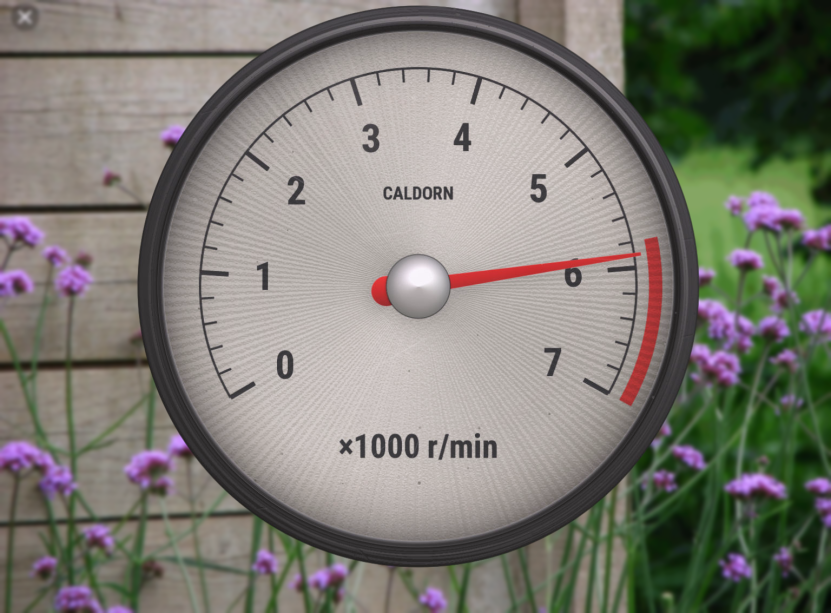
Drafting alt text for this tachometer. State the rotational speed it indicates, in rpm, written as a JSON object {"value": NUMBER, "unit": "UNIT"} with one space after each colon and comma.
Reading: {"value": 5900, "unit": "rpm"}
